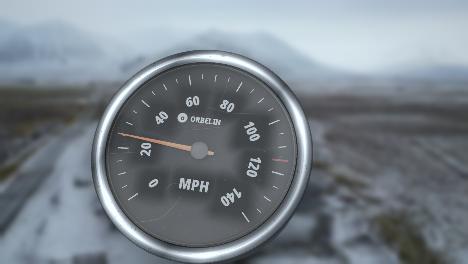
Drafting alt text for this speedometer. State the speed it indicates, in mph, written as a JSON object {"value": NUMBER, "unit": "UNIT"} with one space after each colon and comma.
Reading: {"value": 25, "unit": "mph"}
